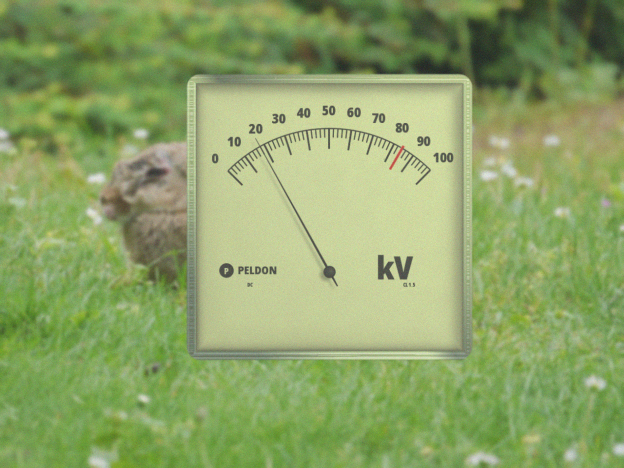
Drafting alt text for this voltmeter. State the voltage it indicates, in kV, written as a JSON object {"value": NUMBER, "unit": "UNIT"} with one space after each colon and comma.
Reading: {"value": 18, "unit": "kV"}
